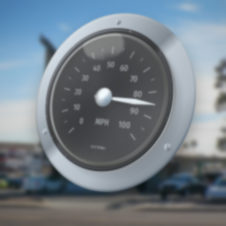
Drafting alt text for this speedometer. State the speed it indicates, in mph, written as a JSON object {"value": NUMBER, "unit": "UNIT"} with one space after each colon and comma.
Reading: {"value": 85, "unit": "mph"}
